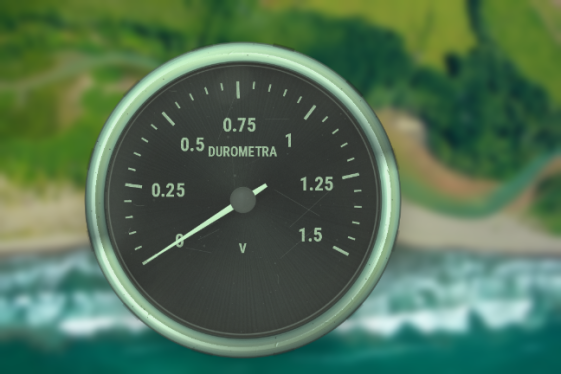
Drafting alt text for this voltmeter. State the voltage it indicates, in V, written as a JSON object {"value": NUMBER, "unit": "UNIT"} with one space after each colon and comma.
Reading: {"value": 0, "unit": "V"}
